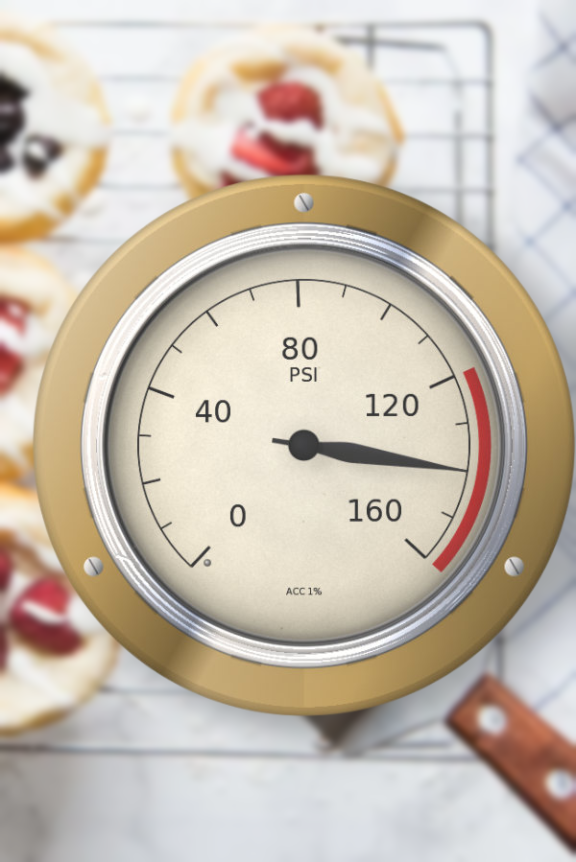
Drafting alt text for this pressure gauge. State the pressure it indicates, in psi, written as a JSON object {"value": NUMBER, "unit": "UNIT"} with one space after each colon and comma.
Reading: {"value": 140, "unit": "psi"}
